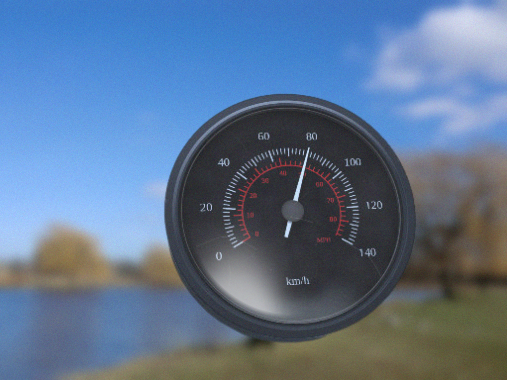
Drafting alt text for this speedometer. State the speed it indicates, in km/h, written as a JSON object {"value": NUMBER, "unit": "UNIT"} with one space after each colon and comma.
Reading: {"value": 80, "unit": "km/h"}
